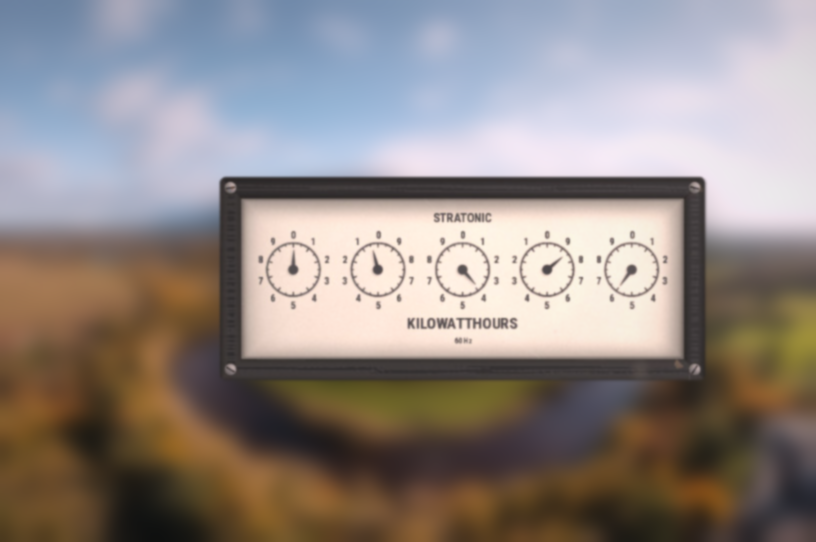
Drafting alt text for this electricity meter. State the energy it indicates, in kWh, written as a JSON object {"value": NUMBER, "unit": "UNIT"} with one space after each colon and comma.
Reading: {"value": 386, "unit": "kWh"}
